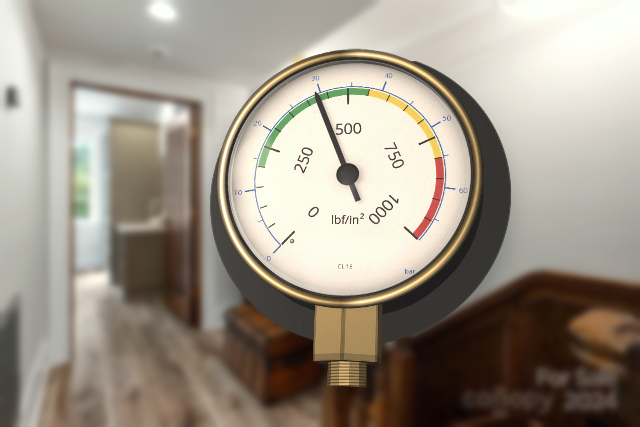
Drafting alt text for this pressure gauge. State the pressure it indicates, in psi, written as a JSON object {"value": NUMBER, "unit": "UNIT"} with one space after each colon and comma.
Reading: {"value": 425, "unit": "psi"}
